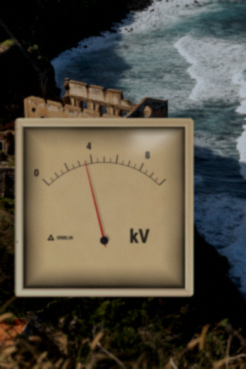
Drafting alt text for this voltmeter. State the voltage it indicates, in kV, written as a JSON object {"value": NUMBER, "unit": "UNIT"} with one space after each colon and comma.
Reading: {"value": 3.5, "unit": "kV"}
